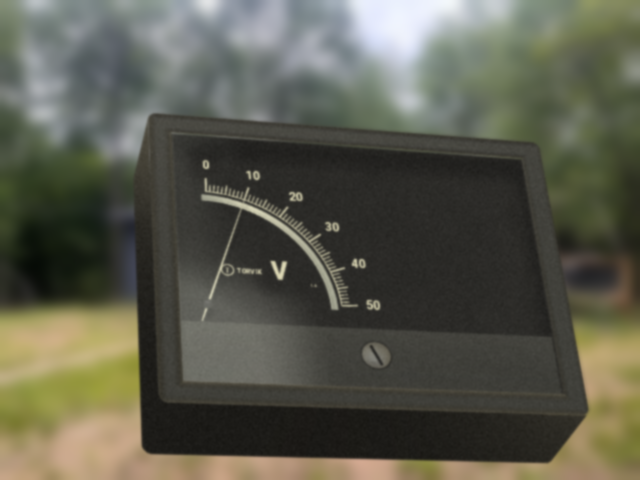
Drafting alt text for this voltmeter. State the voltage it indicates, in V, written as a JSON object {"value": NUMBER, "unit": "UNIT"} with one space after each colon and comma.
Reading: {"value": 10, "unit": "V"}
